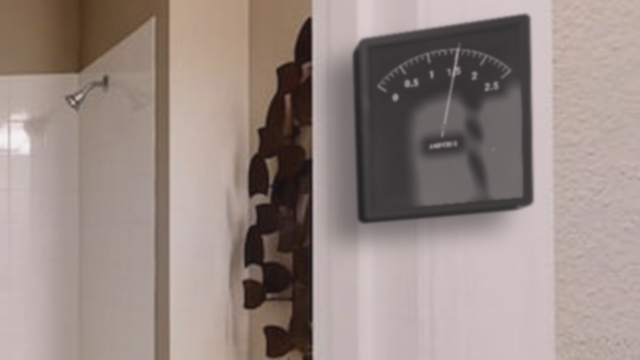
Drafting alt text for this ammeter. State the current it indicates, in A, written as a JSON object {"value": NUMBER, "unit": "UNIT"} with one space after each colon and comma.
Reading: {"value": 1.5, "unit": "A"}
